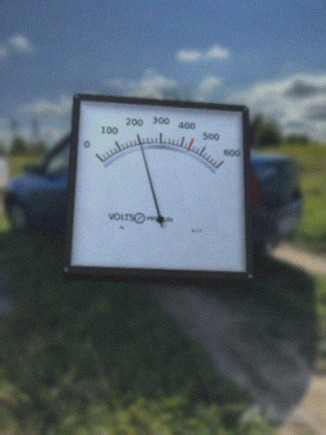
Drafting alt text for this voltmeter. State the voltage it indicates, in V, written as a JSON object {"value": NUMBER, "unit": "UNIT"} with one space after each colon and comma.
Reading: {"value": 200, "unit": "V"}
